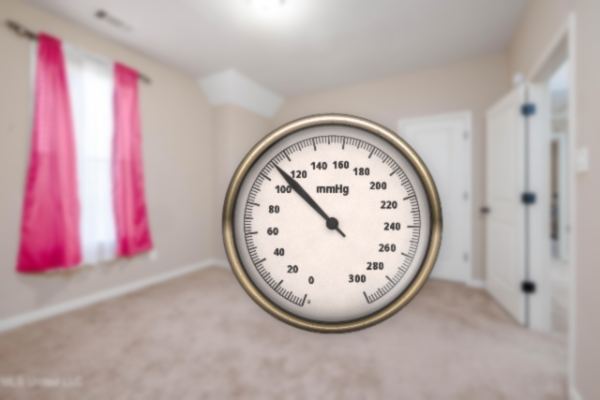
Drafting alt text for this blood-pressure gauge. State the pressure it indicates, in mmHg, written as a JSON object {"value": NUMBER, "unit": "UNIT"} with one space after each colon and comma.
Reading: {"value": 110, "unit": "mmHg"}
